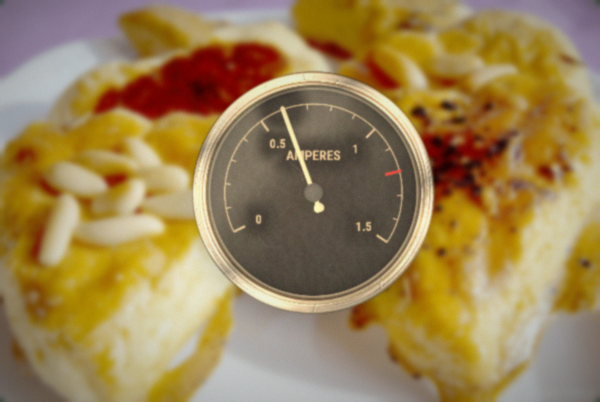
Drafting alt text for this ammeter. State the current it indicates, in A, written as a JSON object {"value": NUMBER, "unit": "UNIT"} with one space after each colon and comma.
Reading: {"value": 0.6, "unit": "A"}
